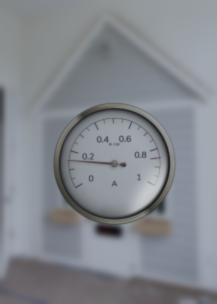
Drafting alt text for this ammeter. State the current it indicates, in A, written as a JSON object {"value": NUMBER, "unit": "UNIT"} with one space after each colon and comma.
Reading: {"value": 0.15, "unit": "A"}
